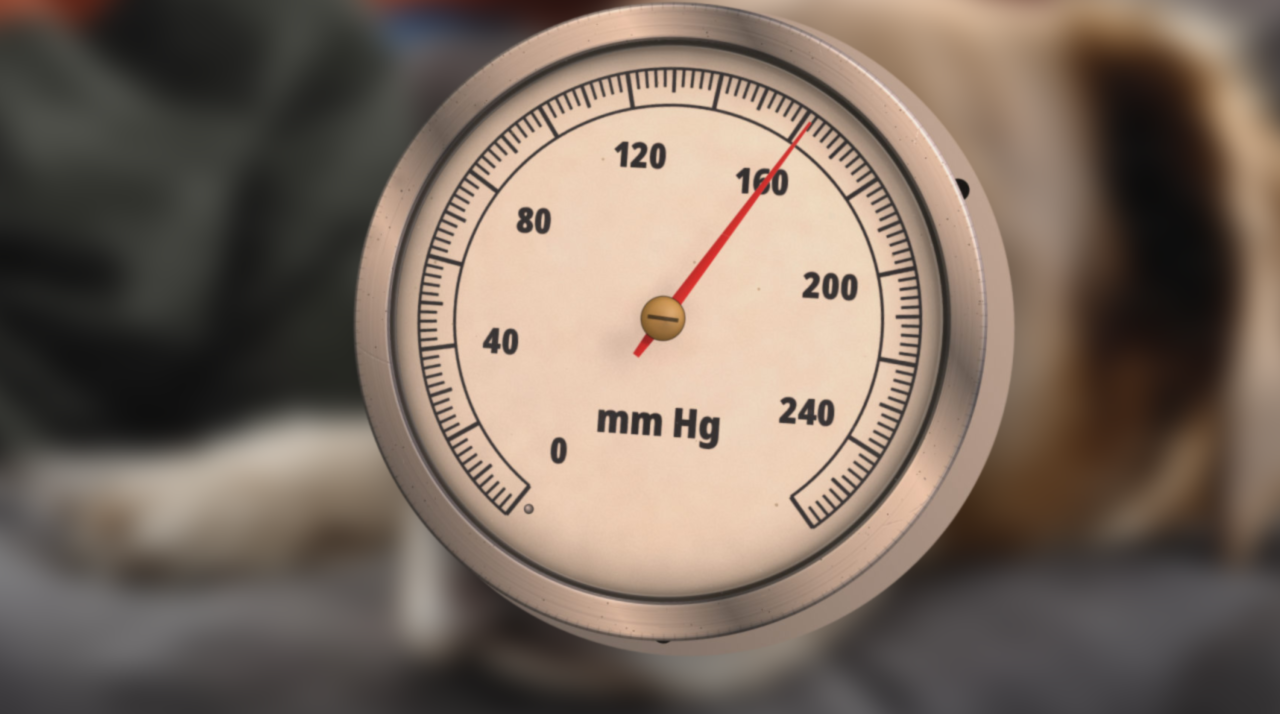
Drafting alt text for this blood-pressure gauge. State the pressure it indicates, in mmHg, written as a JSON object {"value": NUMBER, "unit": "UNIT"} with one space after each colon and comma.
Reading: {"value": 162, "unit": "mmHg"}
